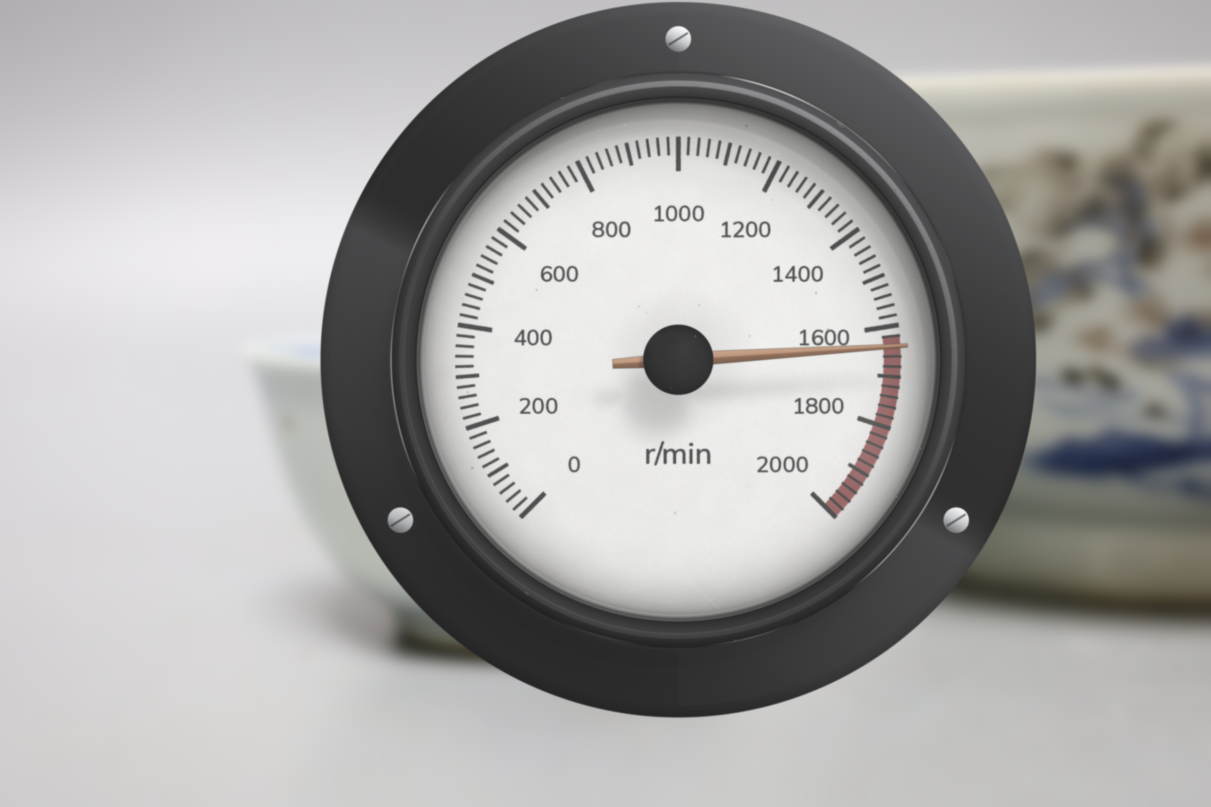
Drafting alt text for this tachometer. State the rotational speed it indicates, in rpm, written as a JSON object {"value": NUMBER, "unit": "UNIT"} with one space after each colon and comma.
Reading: {"value": 1640, "unit": "rpm"}
